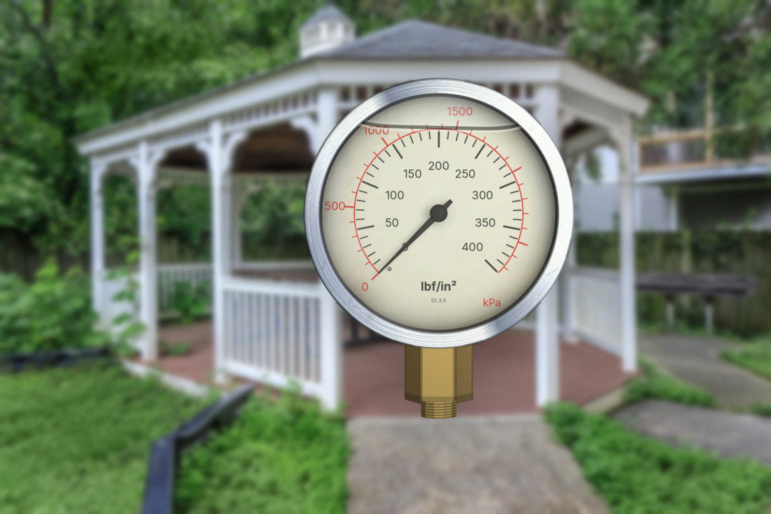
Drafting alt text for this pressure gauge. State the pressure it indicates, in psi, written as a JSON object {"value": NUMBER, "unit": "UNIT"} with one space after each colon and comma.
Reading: {"value": 0, "unit": "psi"}
